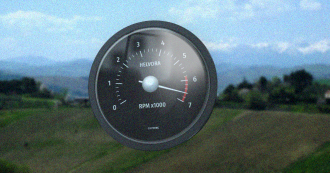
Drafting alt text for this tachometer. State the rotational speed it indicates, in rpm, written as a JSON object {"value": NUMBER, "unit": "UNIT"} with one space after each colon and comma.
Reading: {"value": 6600, "unit": "rpm"}
